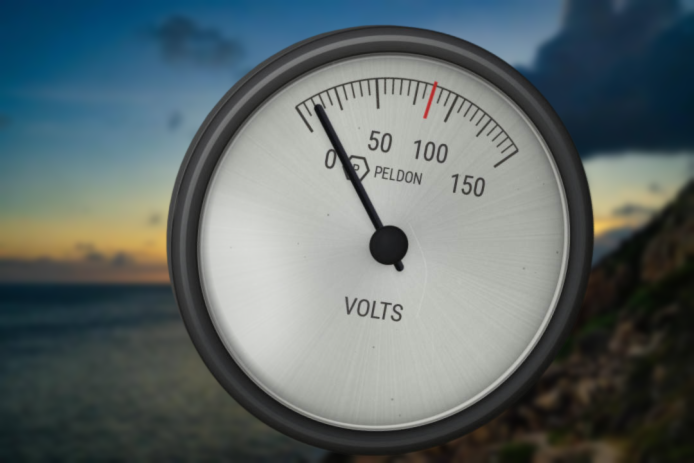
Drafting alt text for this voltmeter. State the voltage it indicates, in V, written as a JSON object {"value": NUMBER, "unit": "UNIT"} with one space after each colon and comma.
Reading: {"value": 10, "unit": "V"}
